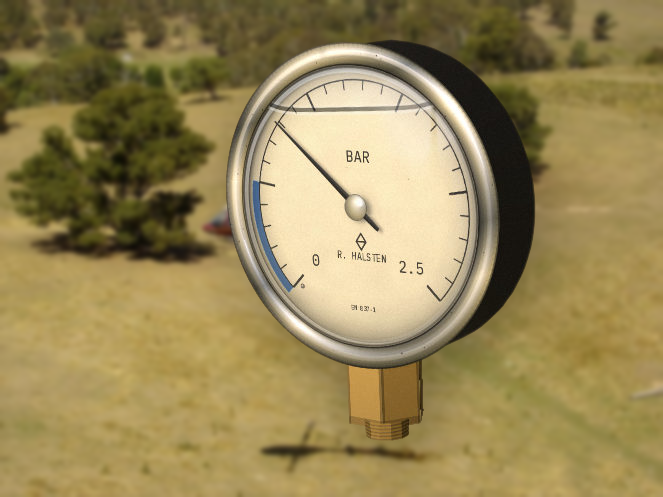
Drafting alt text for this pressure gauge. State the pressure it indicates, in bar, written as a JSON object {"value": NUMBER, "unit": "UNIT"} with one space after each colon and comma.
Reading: {"value": 0.8, "unit": "bar"}
